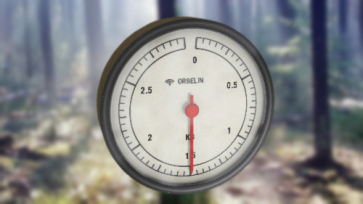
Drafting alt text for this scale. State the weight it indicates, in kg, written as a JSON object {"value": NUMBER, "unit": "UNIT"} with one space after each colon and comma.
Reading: {"value": 1.5, "unit": "kg"}
